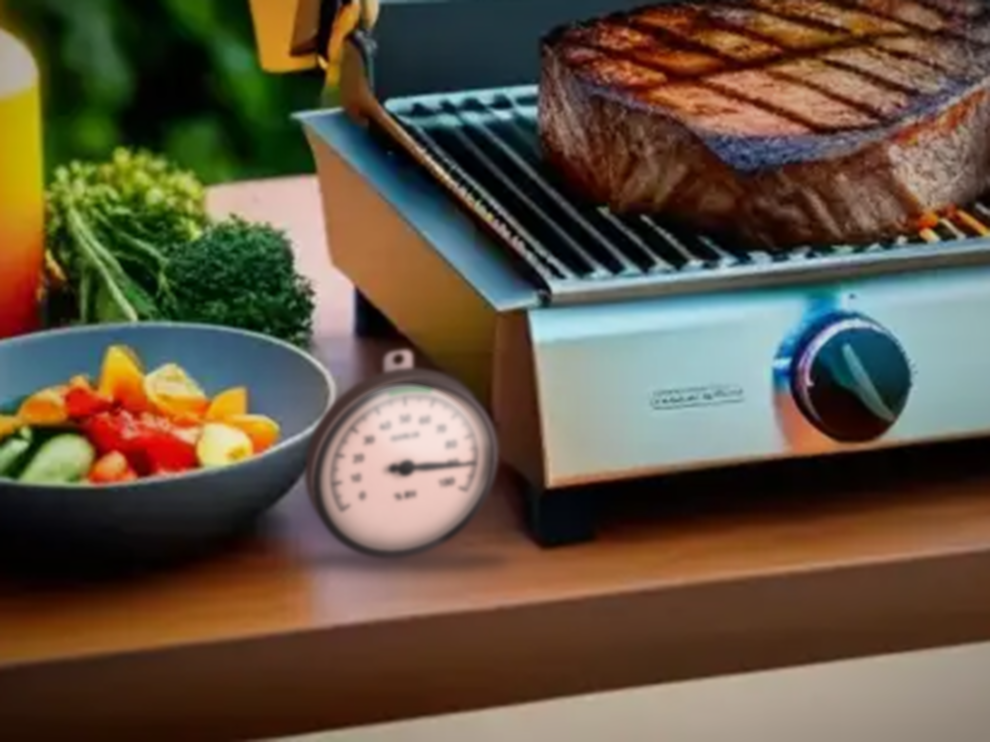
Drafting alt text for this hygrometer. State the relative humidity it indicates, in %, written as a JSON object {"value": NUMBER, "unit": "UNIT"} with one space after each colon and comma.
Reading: {"value": 90, "unit": "%"}
